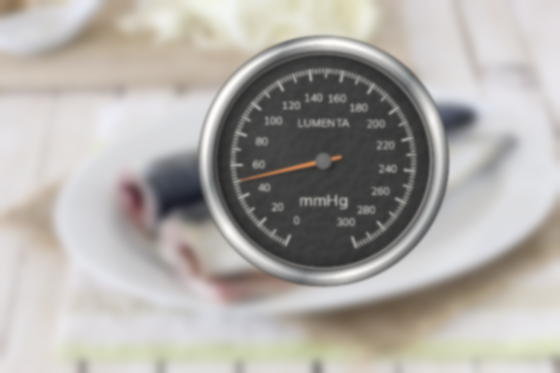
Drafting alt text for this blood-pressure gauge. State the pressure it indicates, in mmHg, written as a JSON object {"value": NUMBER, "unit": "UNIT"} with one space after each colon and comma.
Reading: {"value": 50, "unit": "mmHg"}
